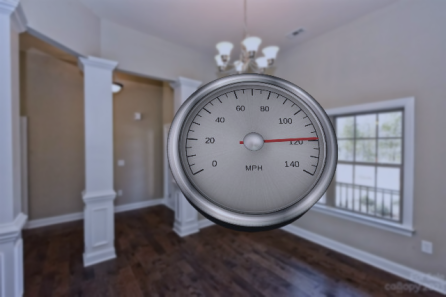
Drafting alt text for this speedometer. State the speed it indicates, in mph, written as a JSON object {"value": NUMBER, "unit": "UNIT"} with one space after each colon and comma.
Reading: {"value": 120, "unit": "mph"}
